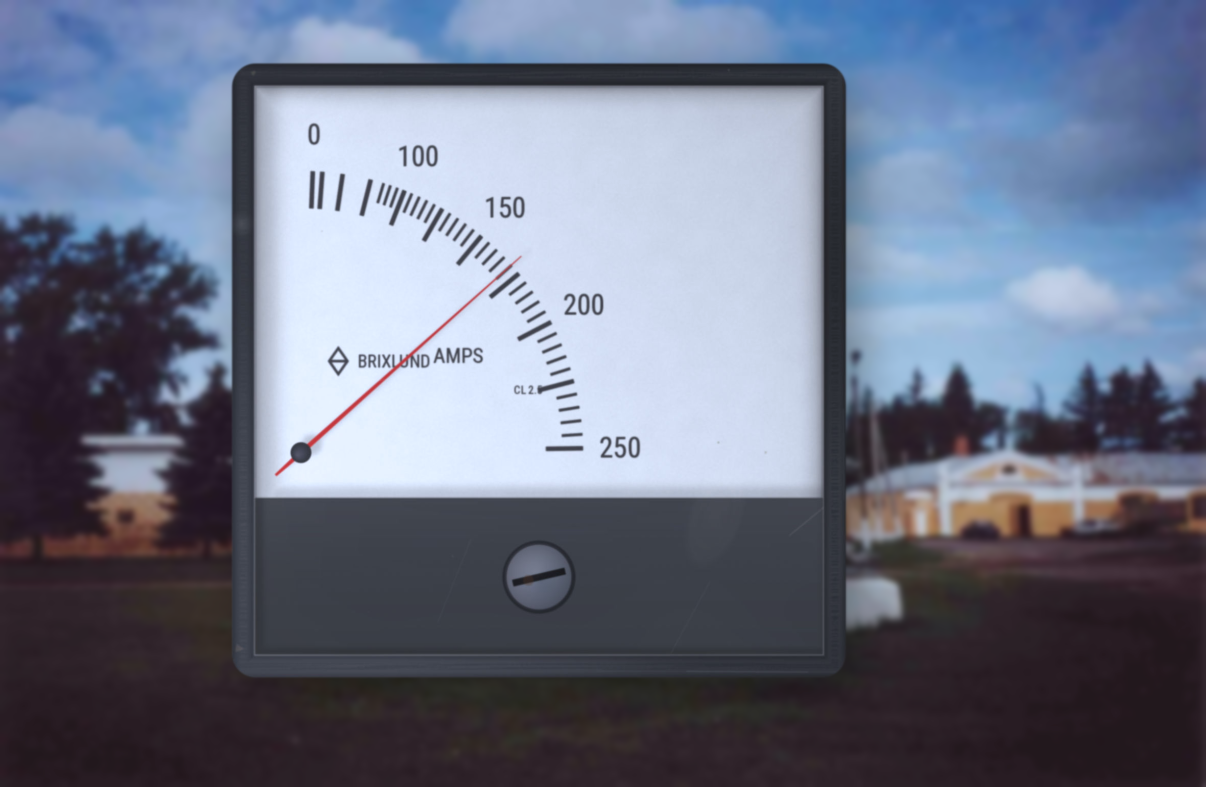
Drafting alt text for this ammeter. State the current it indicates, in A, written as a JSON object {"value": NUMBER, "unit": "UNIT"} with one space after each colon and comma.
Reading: {"value": 170, "unit": "A"}
